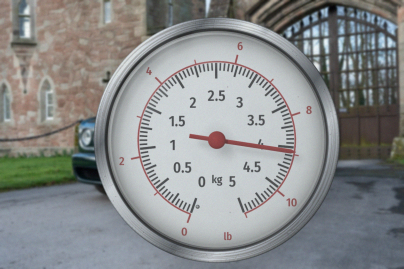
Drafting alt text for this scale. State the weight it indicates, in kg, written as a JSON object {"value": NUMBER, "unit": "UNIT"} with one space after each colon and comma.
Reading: {"value": 4.05, "unit": "kg"}
